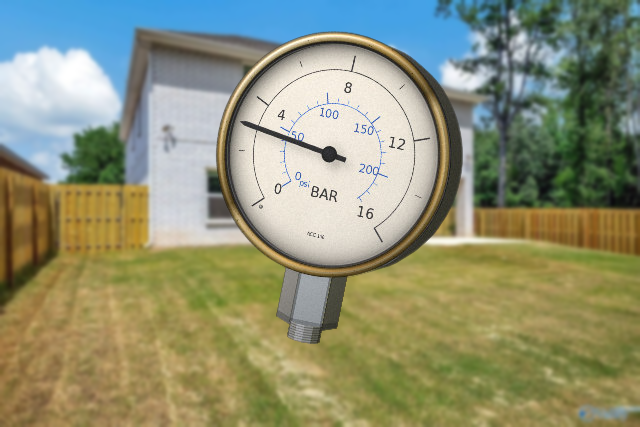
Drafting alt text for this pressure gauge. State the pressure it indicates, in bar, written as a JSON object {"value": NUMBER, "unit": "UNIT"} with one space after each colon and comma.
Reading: {"value": 3, "unit": "bar"}
